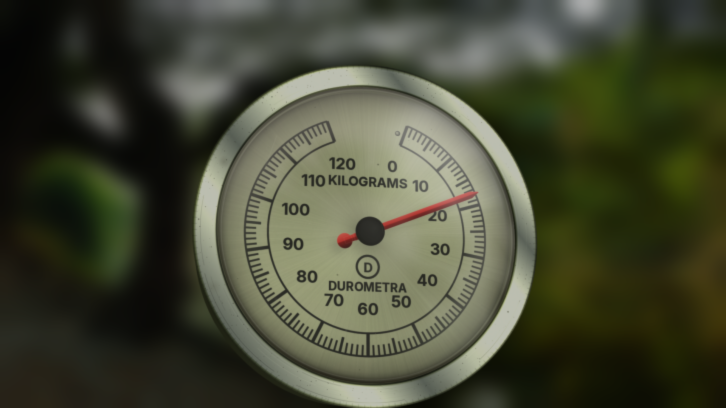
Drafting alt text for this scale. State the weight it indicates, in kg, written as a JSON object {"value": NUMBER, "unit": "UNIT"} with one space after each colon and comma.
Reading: {"value": 18, "unit": "kg"}
